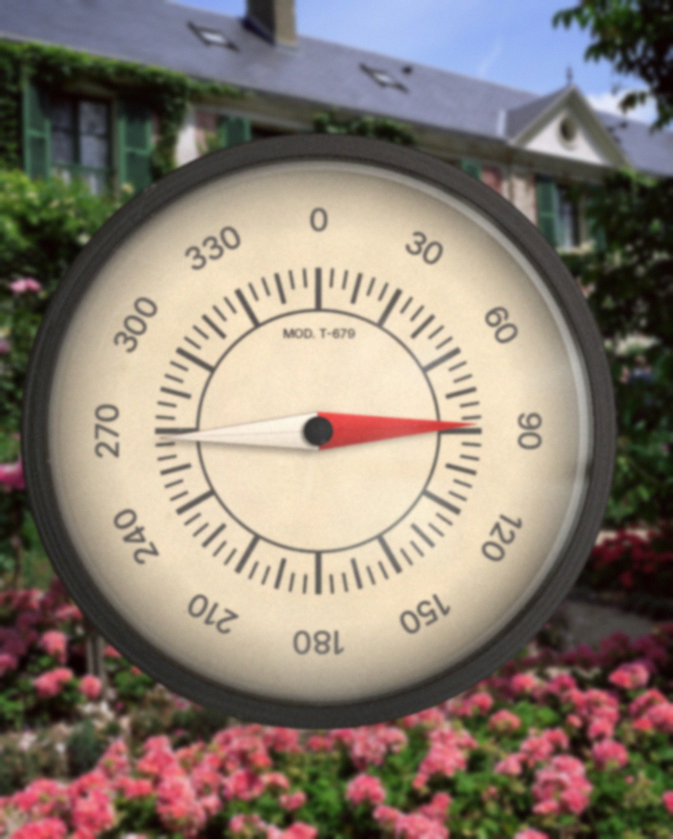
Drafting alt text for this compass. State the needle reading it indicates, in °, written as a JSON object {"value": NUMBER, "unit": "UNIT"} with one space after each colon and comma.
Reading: {"value": 87.5, "unit": "°"}
